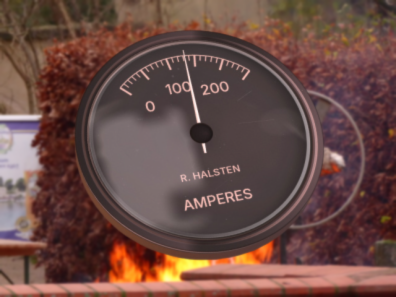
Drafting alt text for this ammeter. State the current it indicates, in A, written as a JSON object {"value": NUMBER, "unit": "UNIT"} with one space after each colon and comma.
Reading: {"value": 130, "unit": "A"}
